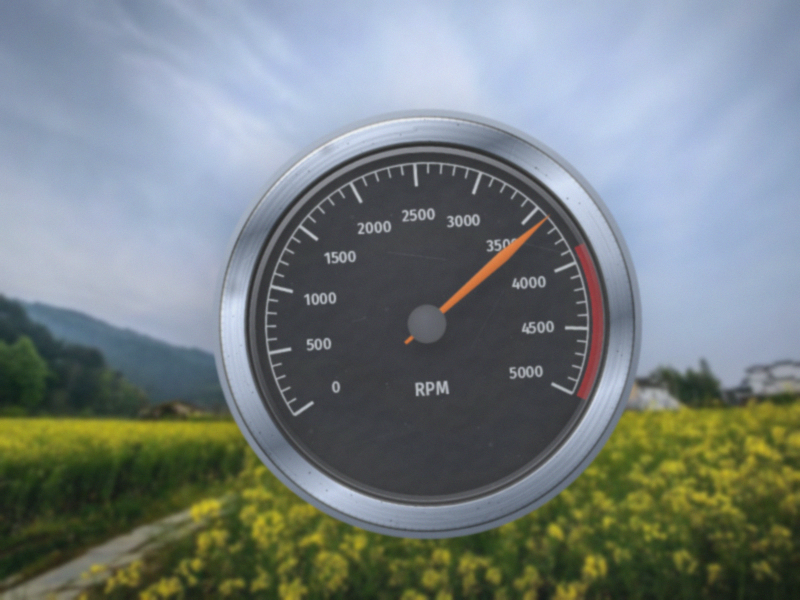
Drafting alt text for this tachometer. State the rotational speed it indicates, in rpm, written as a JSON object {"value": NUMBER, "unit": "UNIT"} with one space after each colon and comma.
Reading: {"value": 3600, "unit": "rpm"}
